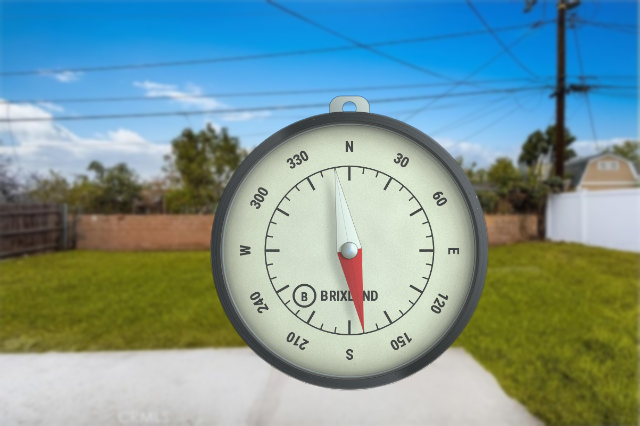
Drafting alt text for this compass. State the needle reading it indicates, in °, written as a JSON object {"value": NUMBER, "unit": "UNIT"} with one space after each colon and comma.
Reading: {"value": 170, "unit": "°"}
